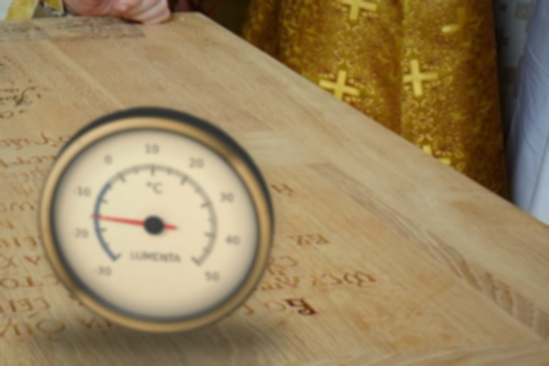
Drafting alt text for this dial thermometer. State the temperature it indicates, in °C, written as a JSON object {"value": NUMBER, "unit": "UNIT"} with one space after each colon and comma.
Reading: {"value": -15, "unit": "°C"}
